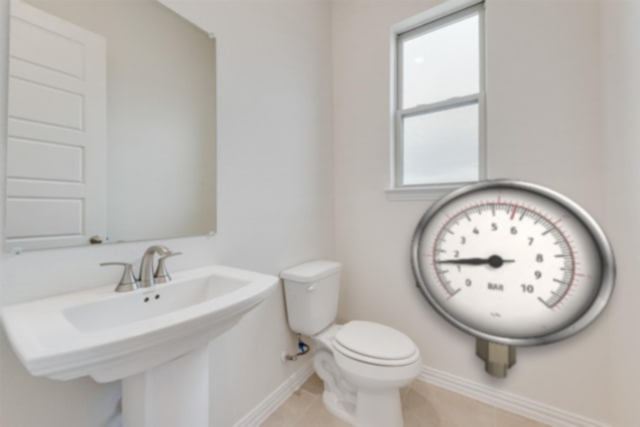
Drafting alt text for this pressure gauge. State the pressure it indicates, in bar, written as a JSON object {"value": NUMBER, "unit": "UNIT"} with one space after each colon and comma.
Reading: {"value": 1.5, "unit": "bar"}
